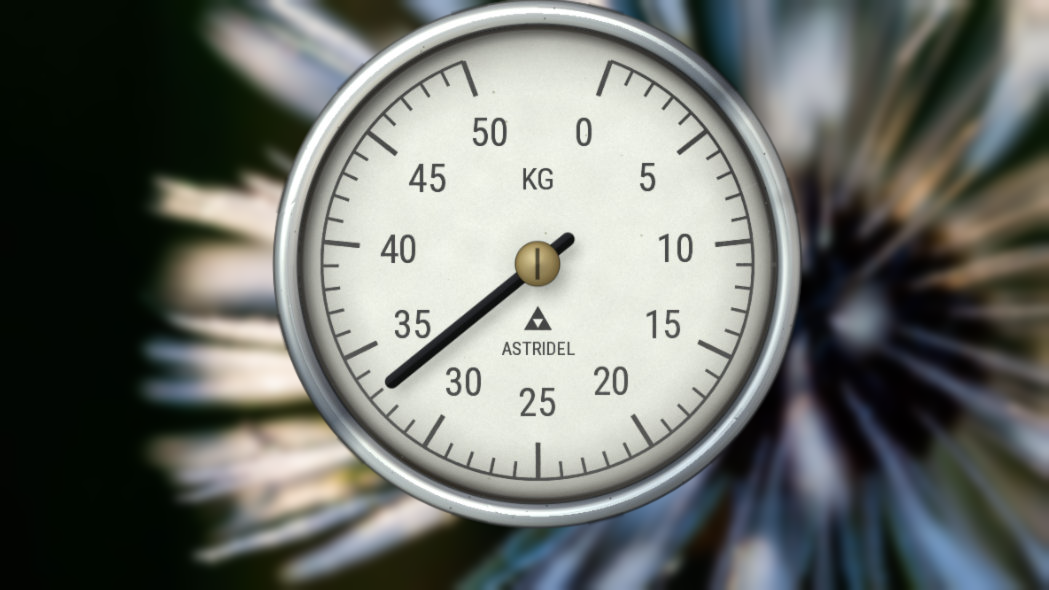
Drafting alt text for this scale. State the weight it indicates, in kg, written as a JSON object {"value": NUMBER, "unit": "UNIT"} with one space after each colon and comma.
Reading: {"value": 33, "unit": "kg"}
